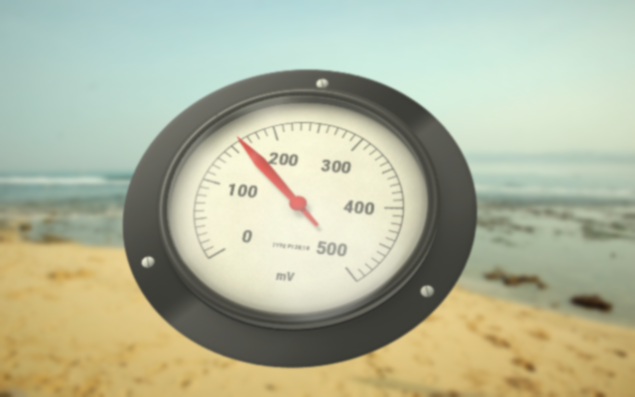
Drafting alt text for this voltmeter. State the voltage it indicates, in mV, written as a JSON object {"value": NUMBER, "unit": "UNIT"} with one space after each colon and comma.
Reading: {"value": 160, "unit": "mV"}
